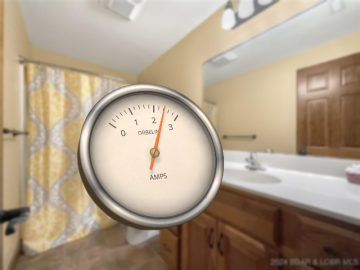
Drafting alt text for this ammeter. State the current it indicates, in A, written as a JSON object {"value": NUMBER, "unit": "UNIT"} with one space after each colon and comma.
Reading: {"value": 2.4, "unit": "A"}
